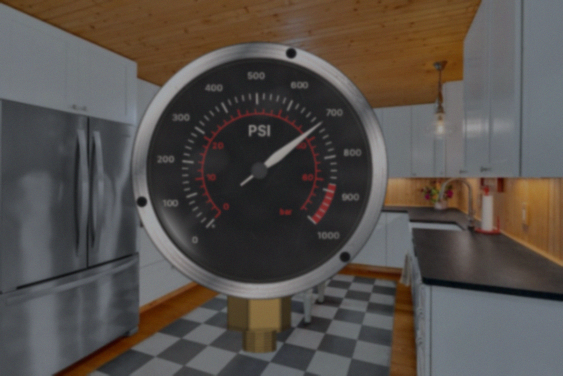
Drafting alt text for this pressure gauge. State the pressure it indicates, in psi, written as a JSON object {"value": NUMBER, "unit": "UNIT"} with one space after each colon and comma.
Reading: {"value": 700, "unit": "psi"}
